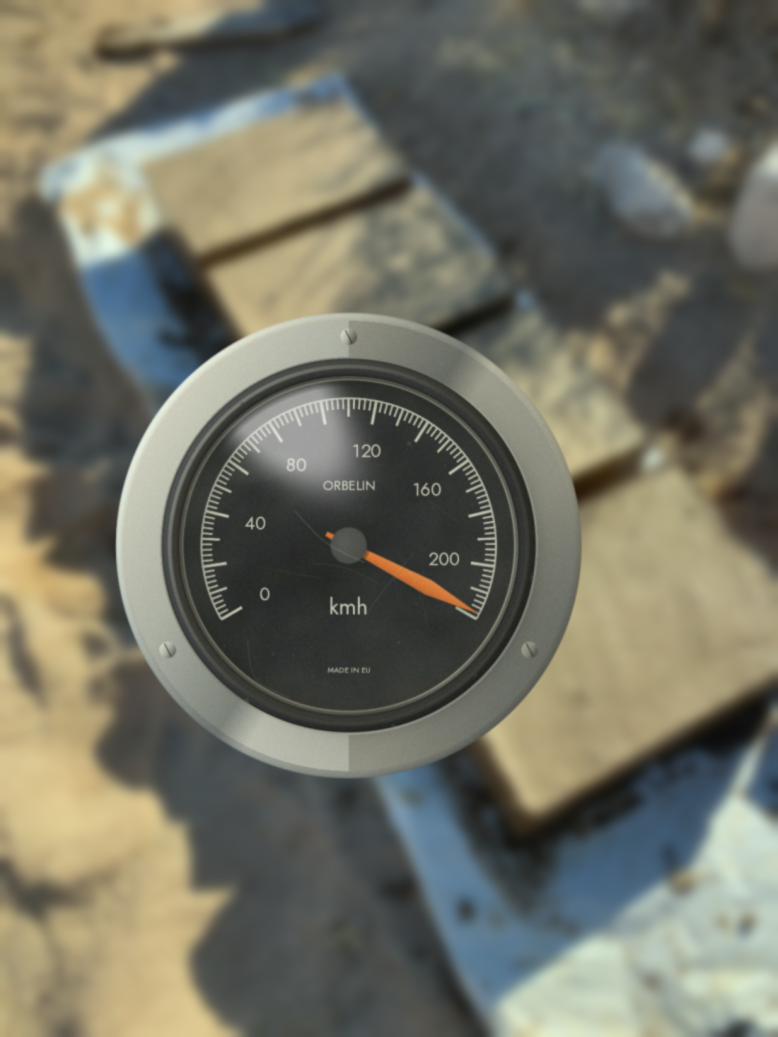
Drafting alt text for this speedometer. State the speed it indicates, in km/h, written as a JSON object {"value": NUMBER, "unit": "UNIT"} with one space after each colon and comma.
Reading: {"value": 218, "unit": "km/h"}
